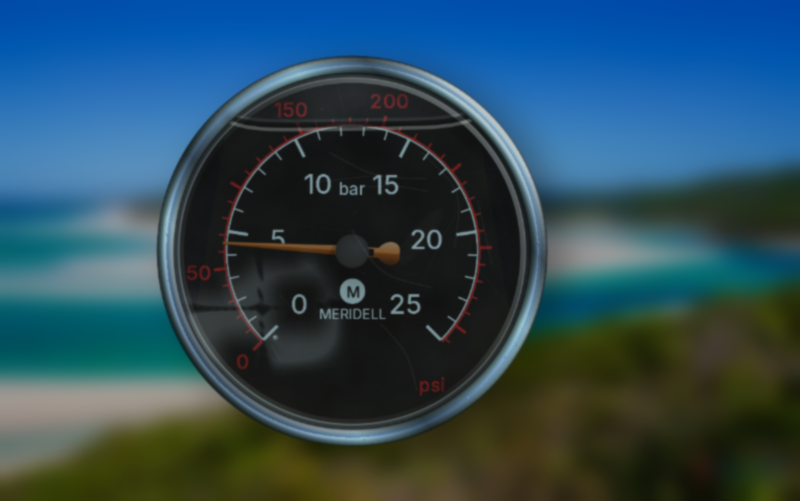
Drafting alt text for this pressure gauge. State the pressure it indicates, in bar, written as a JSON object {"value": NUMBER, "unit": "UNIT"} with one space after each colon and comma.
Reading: {"value": 4.5, "unit": "bar"}
